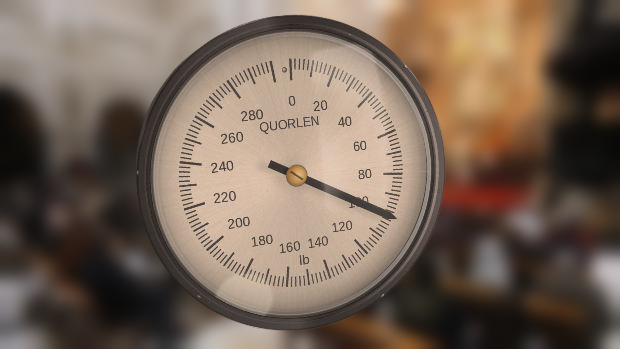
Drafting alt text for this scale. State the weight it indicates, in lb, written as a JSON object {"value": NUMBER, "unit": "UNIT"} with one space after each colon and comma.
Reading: {"value": 100, "unit": "lb"}
